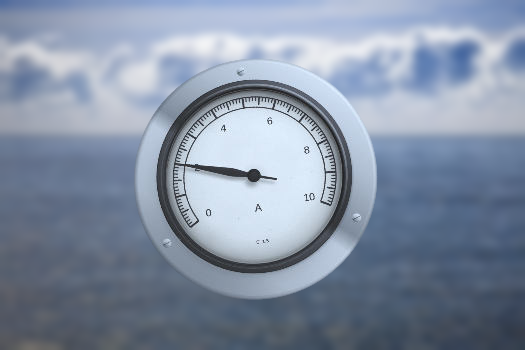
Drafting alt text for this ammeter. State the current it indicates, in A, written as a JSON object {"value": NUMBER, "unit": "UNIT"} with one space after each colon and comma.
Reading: {"value": 2, "unit": "A"}
